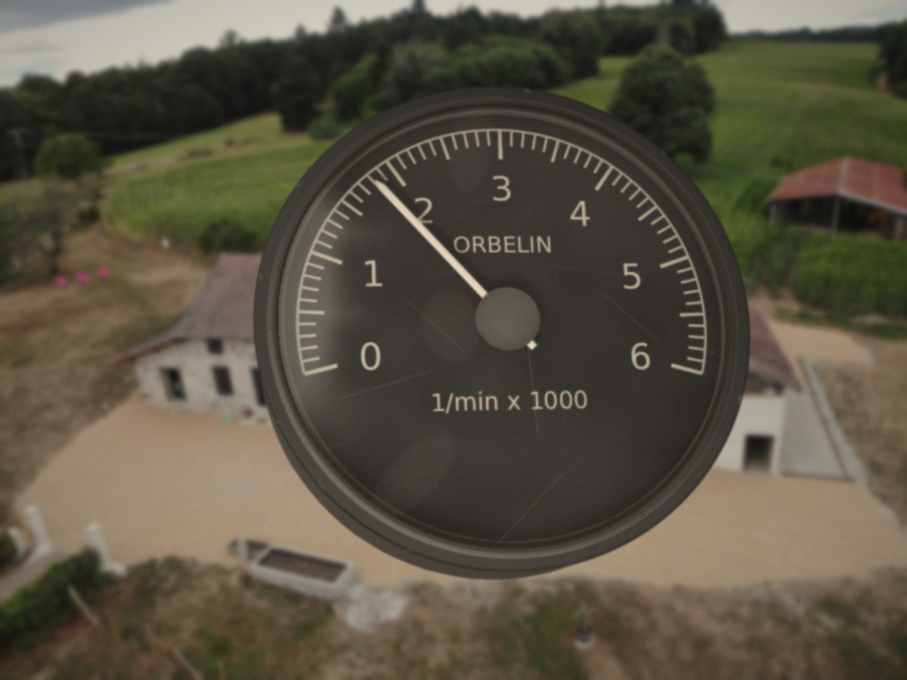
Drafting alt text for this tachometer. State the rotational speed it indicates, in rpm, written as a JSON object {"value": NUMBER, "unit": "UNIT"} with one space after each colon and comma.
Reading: {"value": 1800, "unit": "rpm"}
